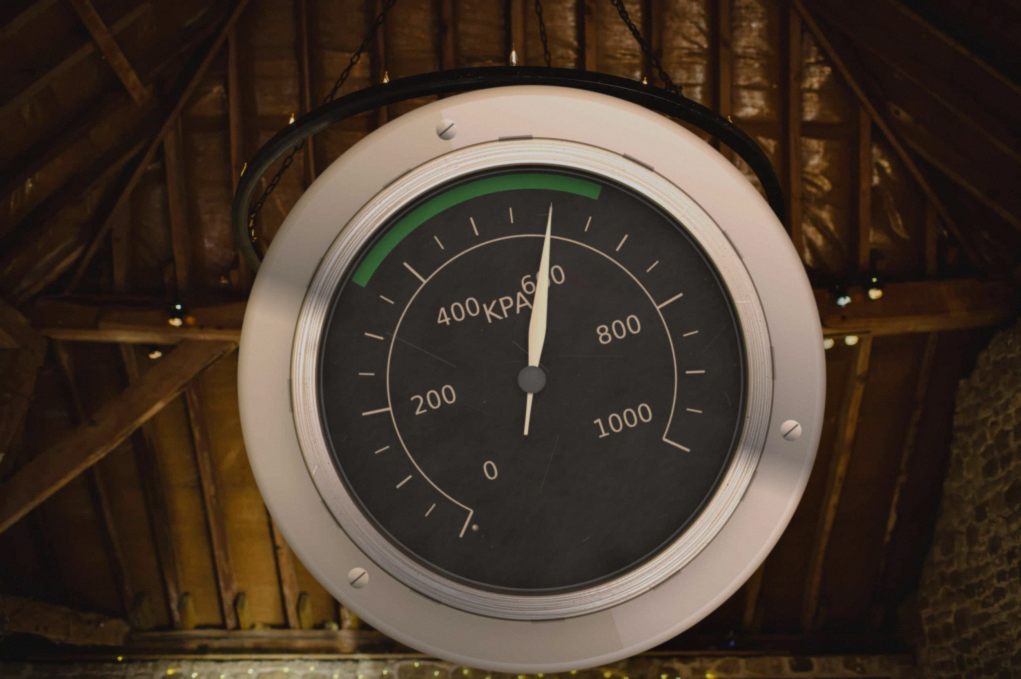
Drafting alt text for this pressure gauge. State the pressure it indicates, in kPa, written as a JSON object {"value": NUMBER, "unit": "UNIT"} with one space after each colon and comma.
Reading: {"value": 600, "unit": "kPa"}
